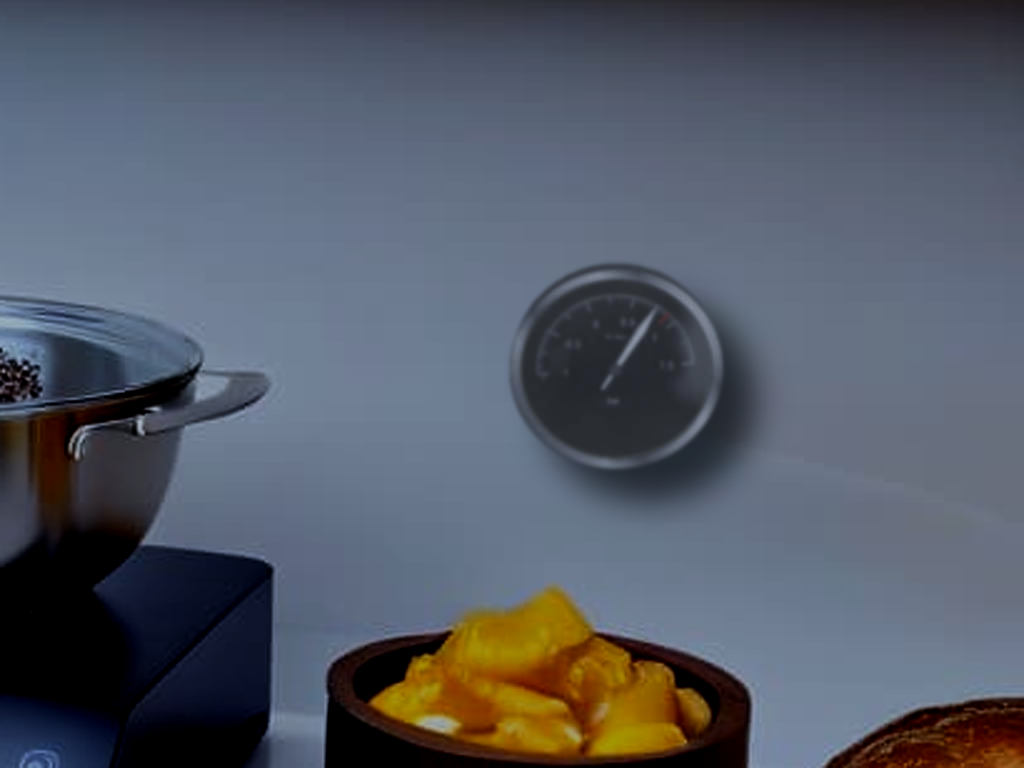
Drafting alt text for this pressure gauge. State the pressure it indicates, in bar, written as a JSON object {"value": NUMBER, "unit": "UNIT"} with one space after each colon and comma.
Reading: {"value": 0.75, "unit": "bar"}
